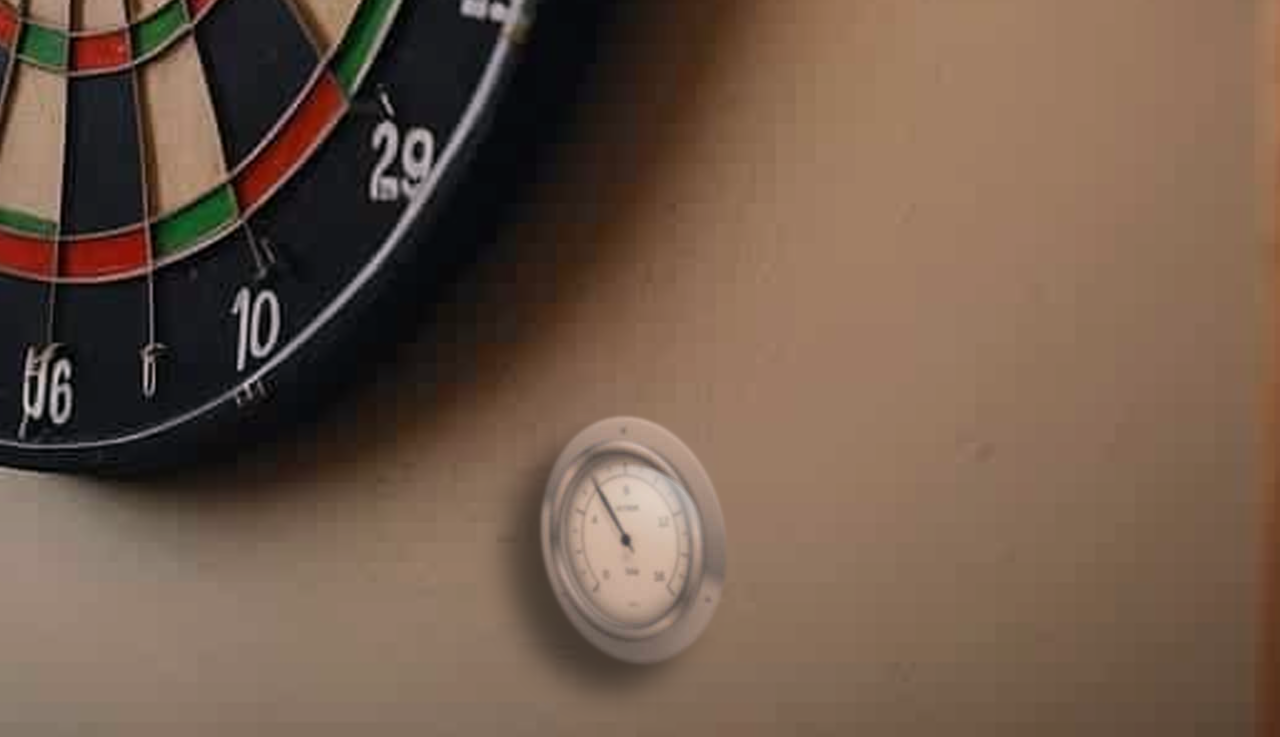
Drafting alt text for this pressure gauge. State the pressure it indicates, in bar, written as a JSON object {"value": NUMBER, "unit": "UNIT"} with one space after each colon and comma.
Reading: {"value": 6, "unit": "bar"}
